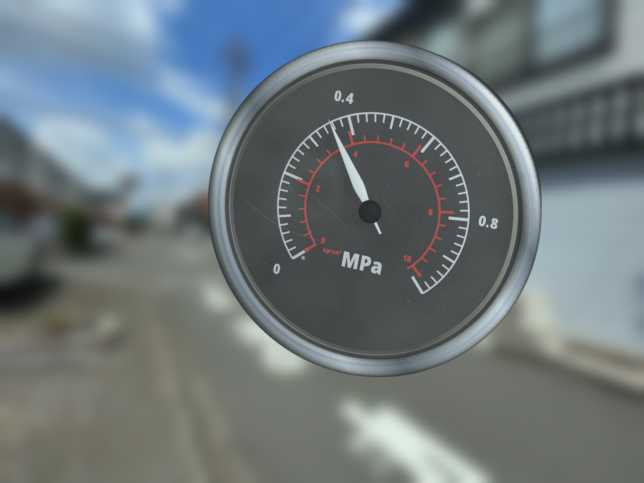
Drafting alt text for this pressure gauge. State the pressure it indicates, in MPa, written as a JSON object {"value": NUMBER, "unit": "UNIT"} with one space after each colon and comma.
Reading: {"value": 0.36, "unit": "MPa"}
